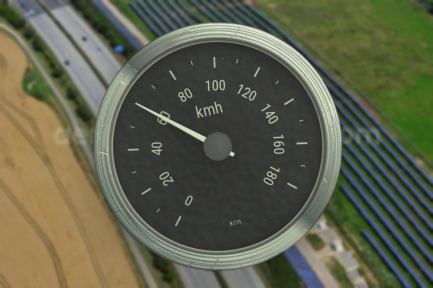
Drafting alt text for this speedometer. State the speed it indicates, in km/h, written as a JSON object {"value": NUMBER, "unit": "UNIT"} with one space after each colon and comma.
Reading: {"value": 60, "unit": "km/h"}
